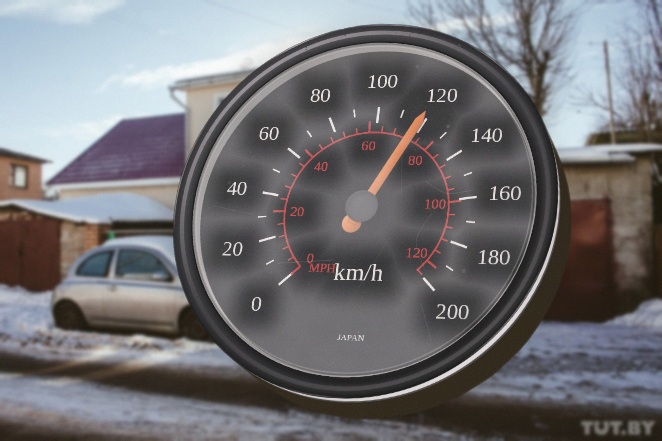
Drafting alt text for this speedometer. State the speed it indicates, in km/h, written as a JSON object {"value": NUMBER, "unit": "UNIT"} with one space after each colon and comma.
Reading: {"value": 120, "unit": "km/h"}
